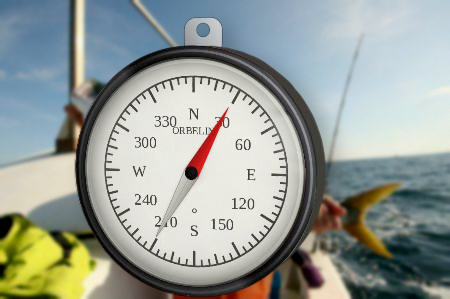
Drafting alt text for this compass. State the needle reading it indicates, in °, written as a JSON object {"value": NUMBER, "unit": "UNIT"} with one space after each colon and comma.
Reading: {"value": 30, "unit": "°"}
